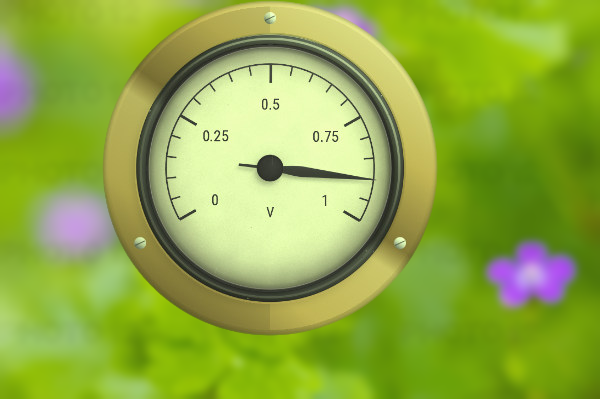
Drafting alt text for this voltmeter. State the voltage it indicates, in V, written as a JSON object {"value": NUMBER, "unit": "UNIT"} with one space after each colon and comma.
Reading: {"value": 0.9, "unit": "V"}
